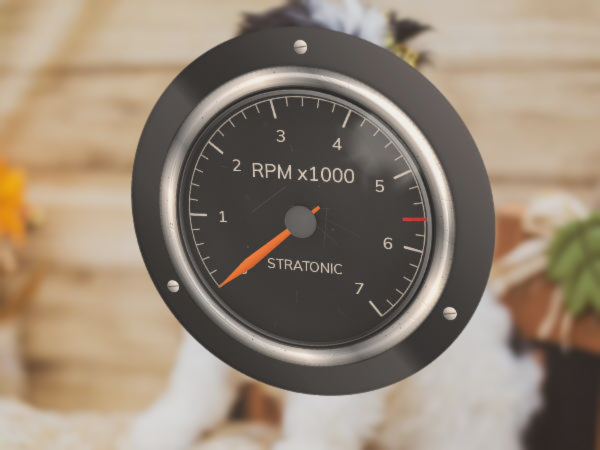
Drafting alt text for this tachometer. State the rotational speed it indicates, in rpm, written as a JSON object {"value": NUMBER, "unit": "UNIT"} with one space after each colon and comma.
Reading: {"value": 0, "unit": "rpm"}
